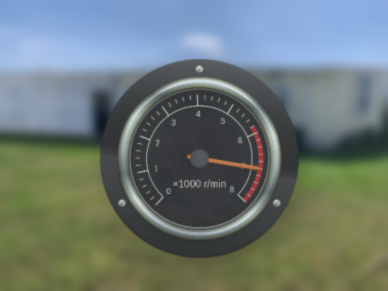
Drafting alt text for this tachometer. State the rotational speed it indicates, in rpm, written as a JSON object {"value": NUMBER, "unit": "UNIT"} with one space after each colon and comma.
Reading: {"value": 7000, "unit": "rpm"}
